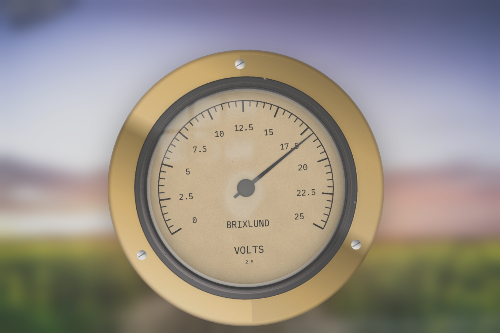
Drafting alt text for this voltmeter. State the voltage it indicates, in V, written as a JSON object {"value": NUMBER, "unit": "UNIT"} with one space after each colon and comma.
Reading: {"value": 18, "unit": "V"}
